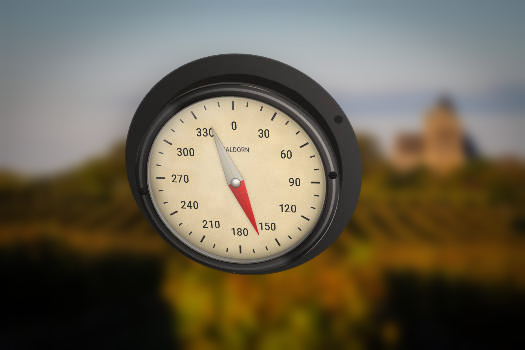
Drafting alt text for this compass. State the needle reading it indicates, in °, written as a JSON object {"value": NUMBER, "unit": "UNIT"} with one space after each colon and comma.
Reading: {"value": 160, "unit": "°"}
